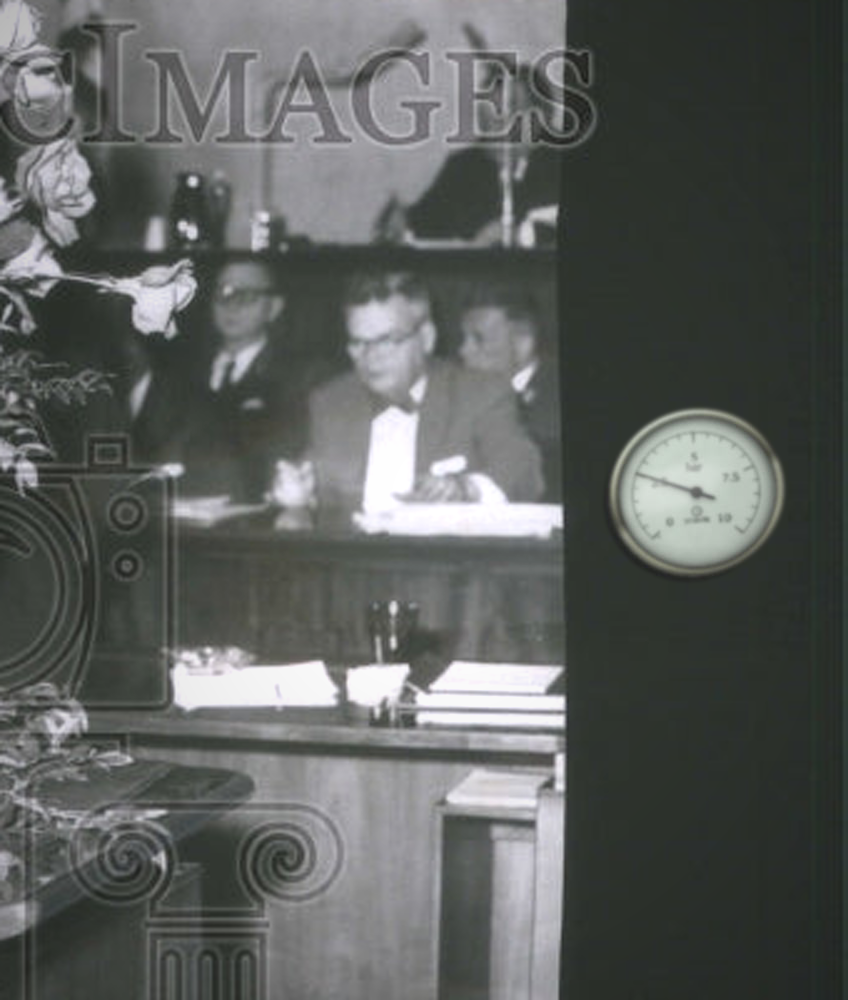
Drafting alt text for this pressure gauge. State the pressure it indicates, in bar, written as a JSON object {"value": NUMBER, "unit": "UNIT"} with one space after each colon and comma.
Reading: {"value": 2.5, "unit": "bar"}
